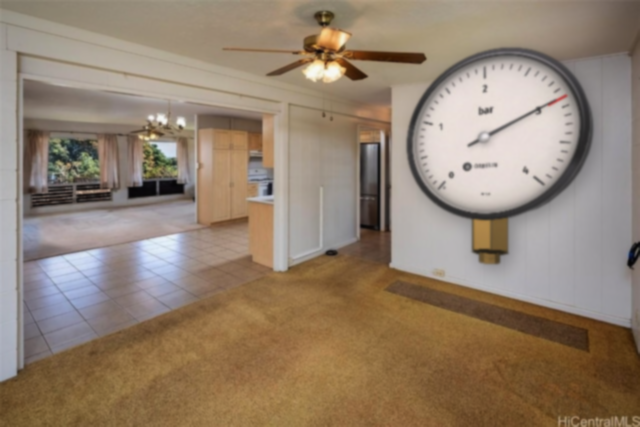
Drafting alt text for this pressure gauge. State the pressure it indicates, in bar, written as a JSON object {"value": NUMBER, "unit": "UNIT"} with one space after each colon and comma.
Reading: {"value": 3, "unit": "bar"}
